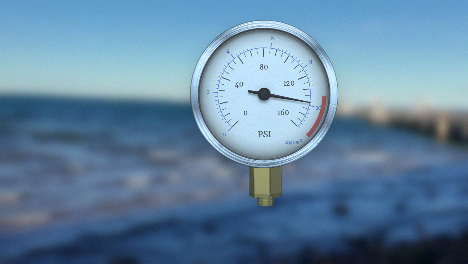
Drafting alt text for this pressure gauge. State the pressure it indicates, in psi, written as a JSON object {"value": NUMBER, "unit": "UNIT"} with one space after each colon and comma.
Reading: {"value": 140, "unit": "psi"}
